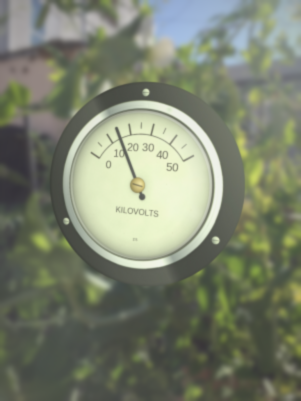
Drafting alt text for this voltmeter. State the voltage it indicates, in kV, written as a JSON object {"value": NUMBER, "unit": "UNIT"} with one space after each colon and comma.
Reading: {"value": 15, "unit": "kV"}
